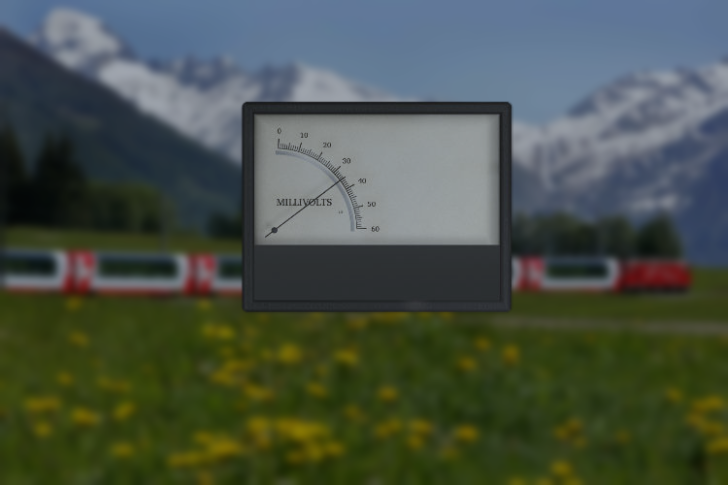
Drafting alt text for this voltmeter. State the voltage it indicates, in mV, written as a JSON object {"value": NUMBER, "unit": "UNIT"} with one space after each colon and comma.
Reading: {"value": 35, "unit": "mV"}
